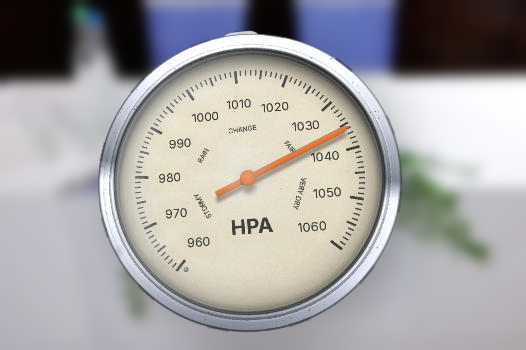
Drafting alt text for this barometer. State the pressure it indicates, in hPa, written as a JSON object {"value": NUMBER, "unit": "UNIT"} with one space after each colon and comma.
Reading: {"value": 1036, "unit": "hPa"}
